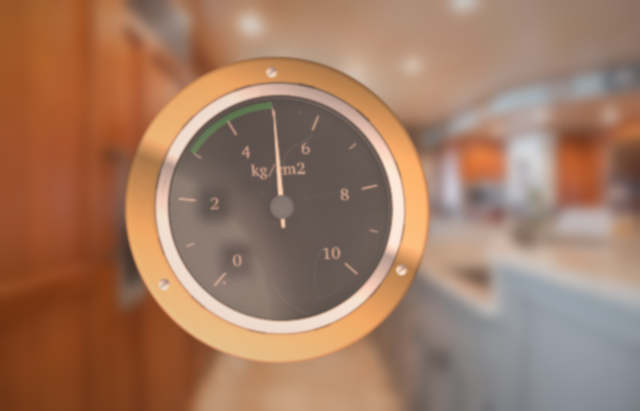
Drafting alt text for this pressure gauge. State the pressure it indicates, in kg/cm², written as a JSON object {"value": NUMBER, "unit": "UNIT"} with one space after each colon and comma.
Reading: {"value": 5, "unit": "kg/cm²"}
